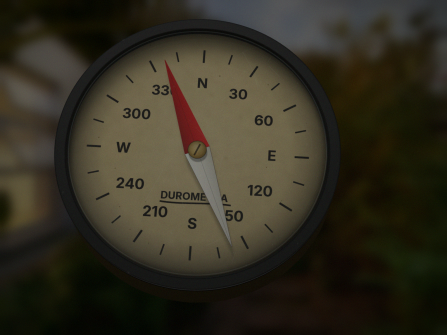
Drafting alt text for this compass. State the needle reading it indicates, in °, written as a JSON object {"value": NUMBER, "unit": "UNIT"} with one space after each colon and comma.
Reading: {"value": 337.5, "unit": "°"}
